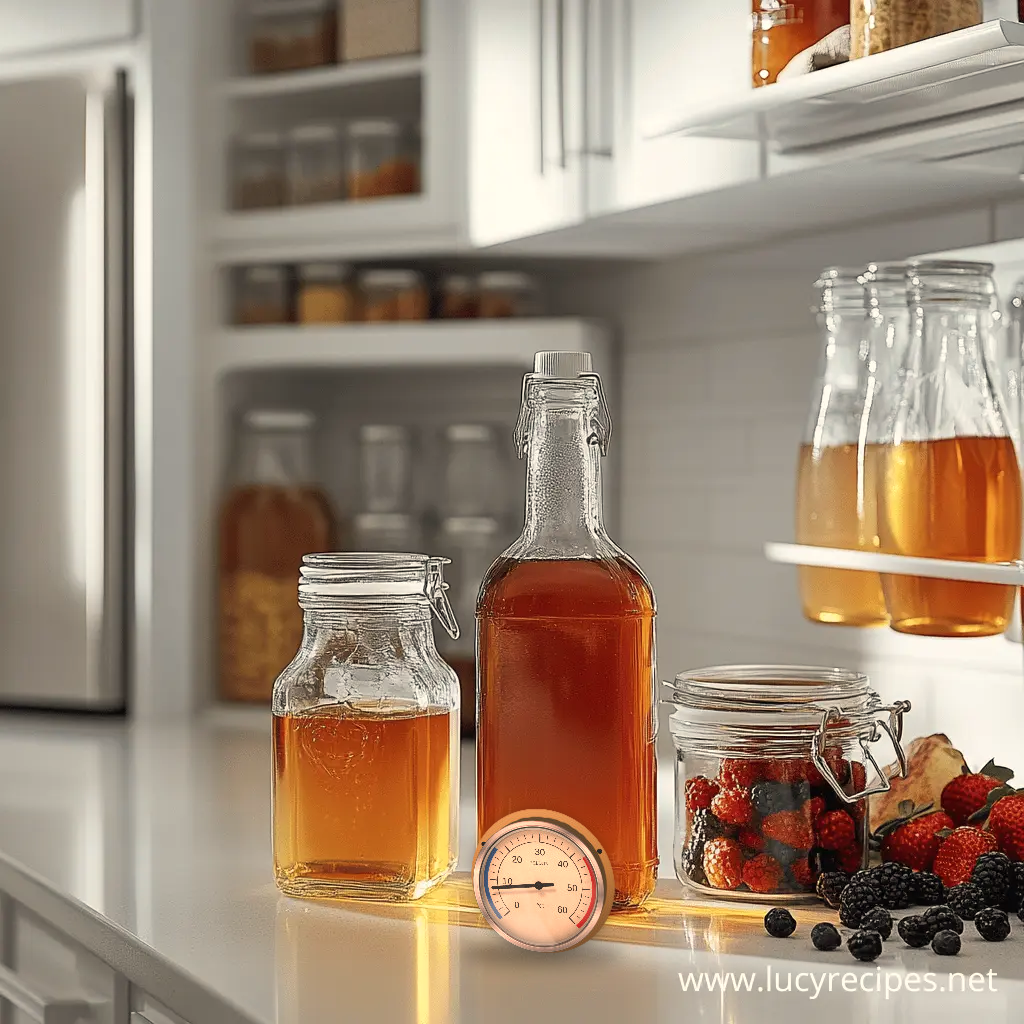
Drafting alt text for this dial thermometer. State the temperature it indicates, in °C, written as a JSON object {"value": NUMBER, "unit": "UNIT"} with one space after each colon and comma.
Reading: {"value": 8, "unit": "°C"}
